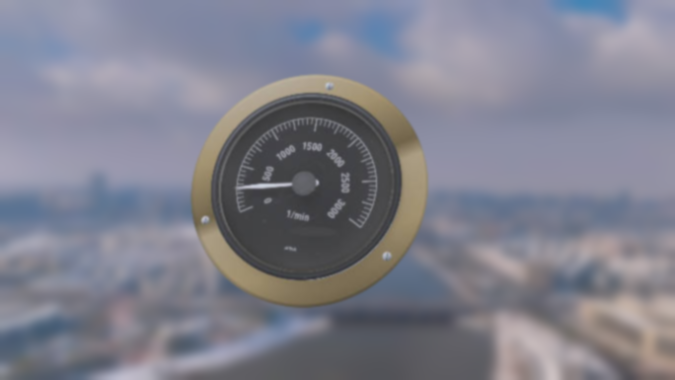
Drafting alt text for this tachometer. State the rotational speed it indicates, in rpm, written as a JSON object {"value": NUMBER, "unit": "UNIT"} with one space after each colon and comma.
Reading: {"value": 250, "unit": "rpm"}
